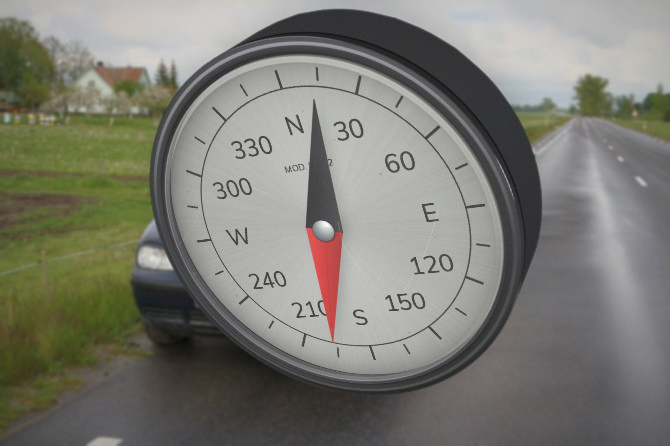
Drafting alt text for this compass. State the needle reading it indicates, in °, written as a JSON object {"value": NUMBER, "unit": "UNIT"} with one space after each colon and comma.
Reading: {"value": 195, "unit": "°"}
